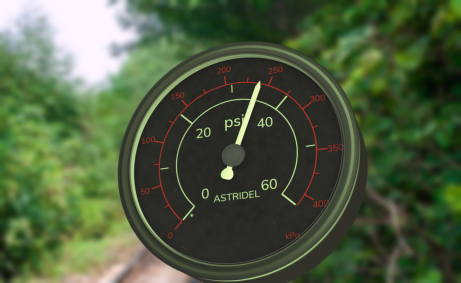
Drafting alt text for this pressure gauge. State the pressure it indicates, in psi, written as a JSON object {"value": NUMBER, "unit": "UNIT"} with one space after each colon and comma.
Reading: {"value": 35, "unit": "psi"}
